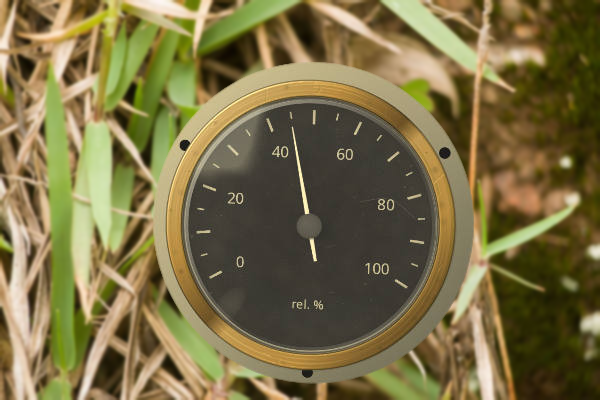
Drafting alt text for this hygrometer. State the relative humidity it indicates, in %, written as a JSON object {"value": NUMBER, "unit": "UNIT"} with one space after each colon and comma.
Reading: {"value": 45, "unit": "%"}
